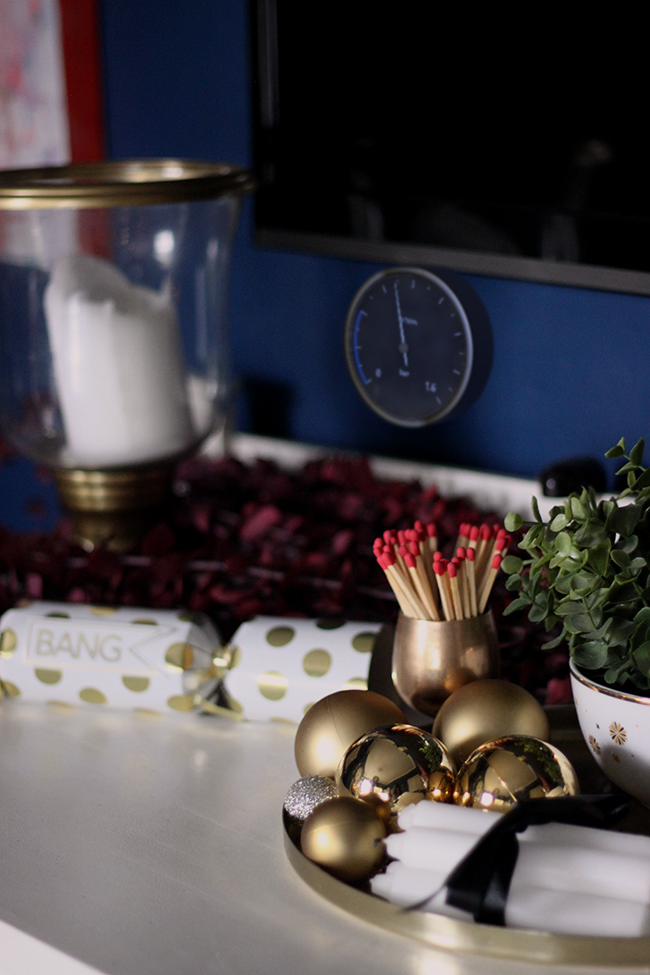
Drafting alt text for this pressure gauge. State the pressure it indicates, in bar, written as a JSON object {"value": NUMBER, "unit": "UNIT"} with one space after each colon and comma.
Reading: {"value": 0.7, "unit": "bar"}
